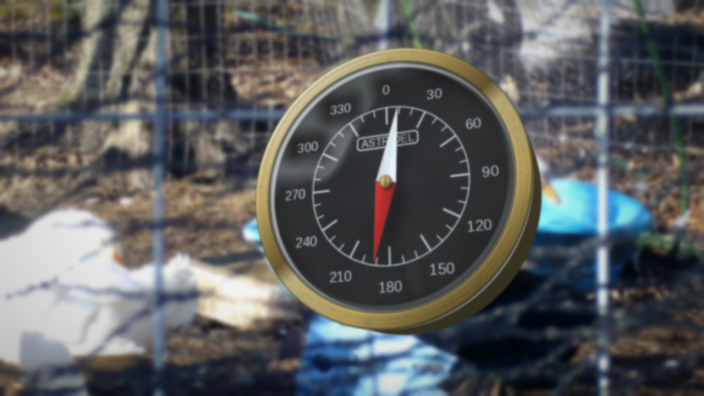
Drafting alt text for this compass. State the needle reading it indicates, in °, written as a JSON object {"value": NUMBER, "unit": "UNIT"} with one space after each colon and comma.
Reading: {"value": 190, "unit": "°"}
